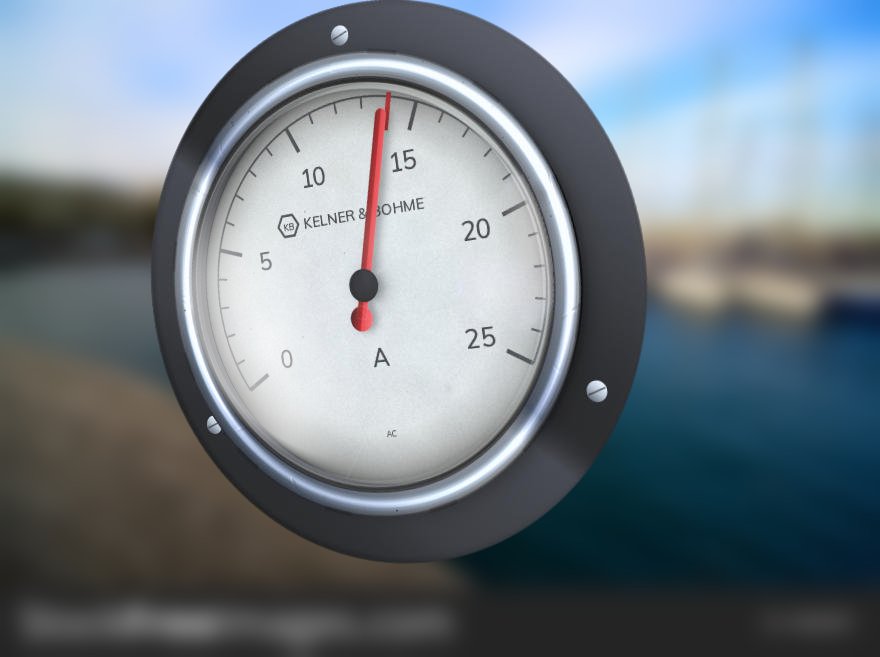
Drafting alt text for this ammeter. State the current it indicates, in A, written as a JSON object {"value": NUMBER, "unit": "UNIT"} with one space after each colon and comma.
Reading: {"value": 14, "unit": "A"}
